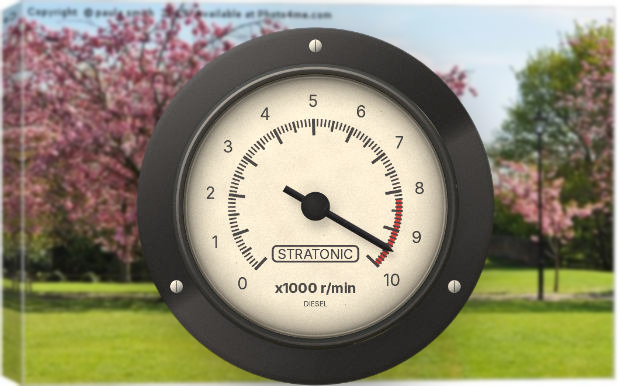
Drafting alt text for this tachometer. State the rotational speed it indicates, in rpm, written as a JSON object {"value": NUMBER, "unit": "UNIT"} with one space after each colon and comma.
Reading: {"value": 9500, "unit": "rpm"}
